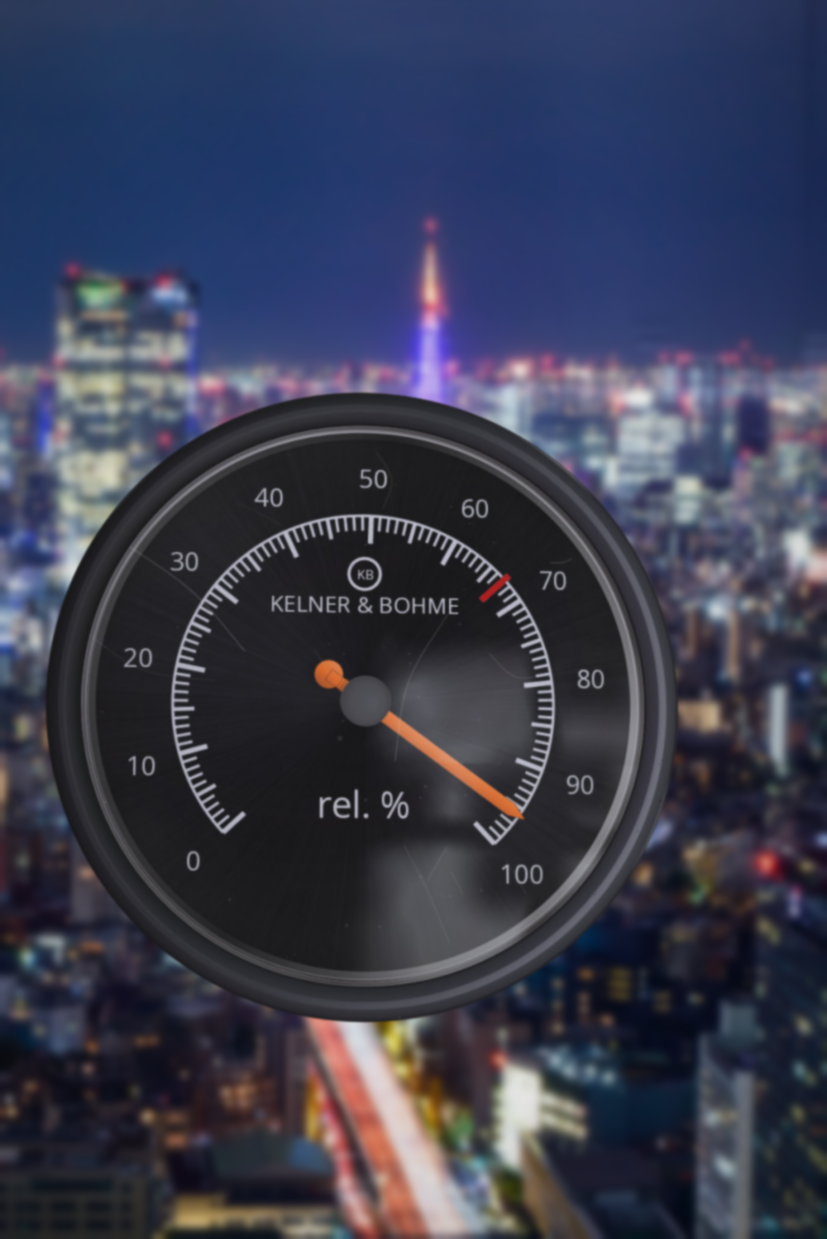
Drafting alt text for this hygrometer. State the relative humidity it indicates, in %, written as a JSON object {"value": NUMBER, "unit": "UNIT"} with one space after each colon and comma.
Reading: {"value": 96, "unit": "%"}
